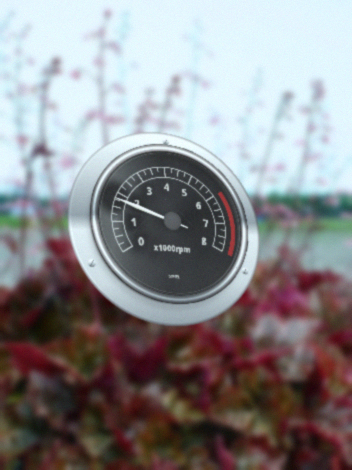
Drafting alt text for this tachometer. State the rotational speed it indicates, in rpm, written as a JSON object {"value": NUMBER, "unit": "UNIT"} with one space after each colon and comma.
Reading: {"value": 1750, "unit": "rpm"}
